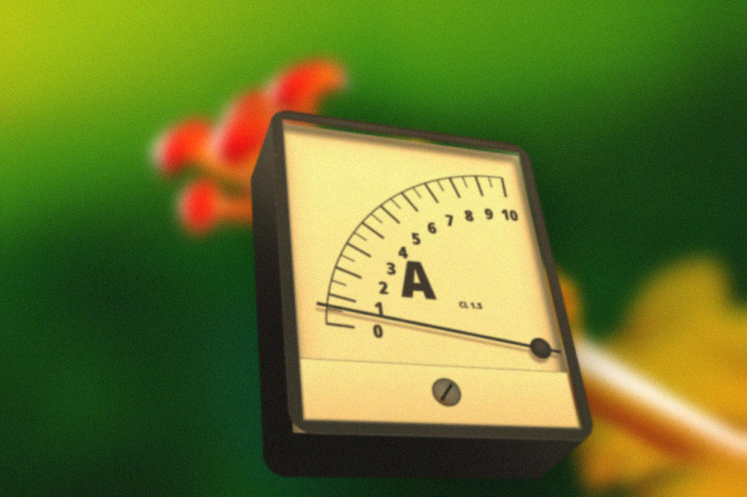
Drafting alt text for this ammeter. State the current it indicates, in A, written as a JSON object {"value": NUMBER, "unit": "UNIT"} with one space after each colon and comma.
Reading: {"value": 0.5, "unit": "A"}
